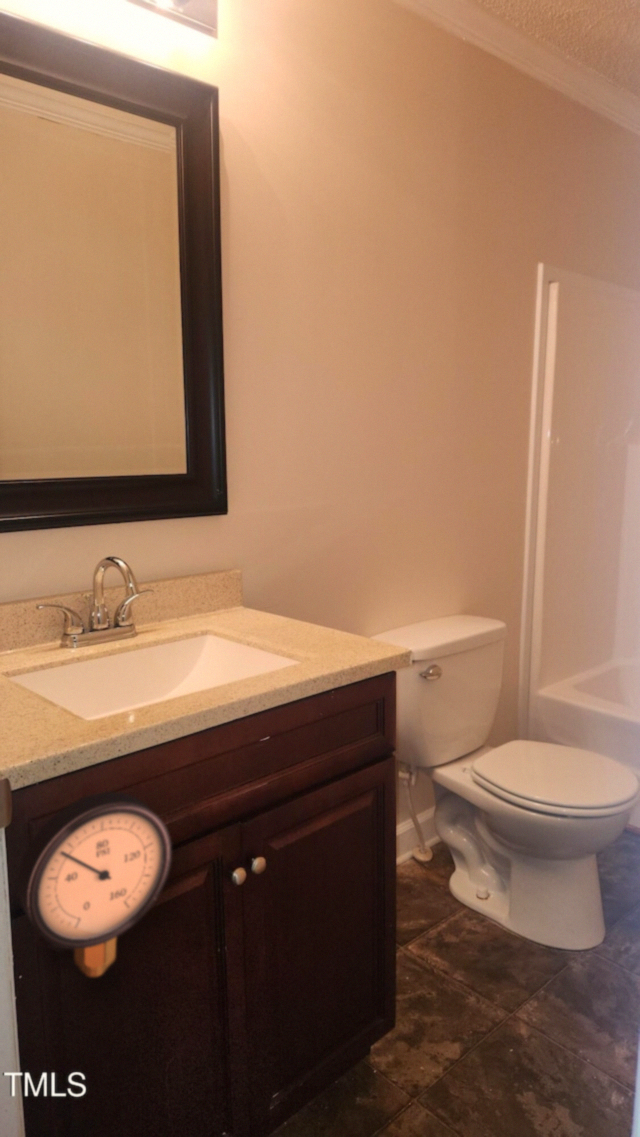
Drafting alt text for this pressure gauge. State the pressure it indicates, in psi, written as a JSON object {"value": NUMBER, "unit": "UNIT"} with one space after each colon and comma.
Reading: {"value": 55, "unit": "psi"}
